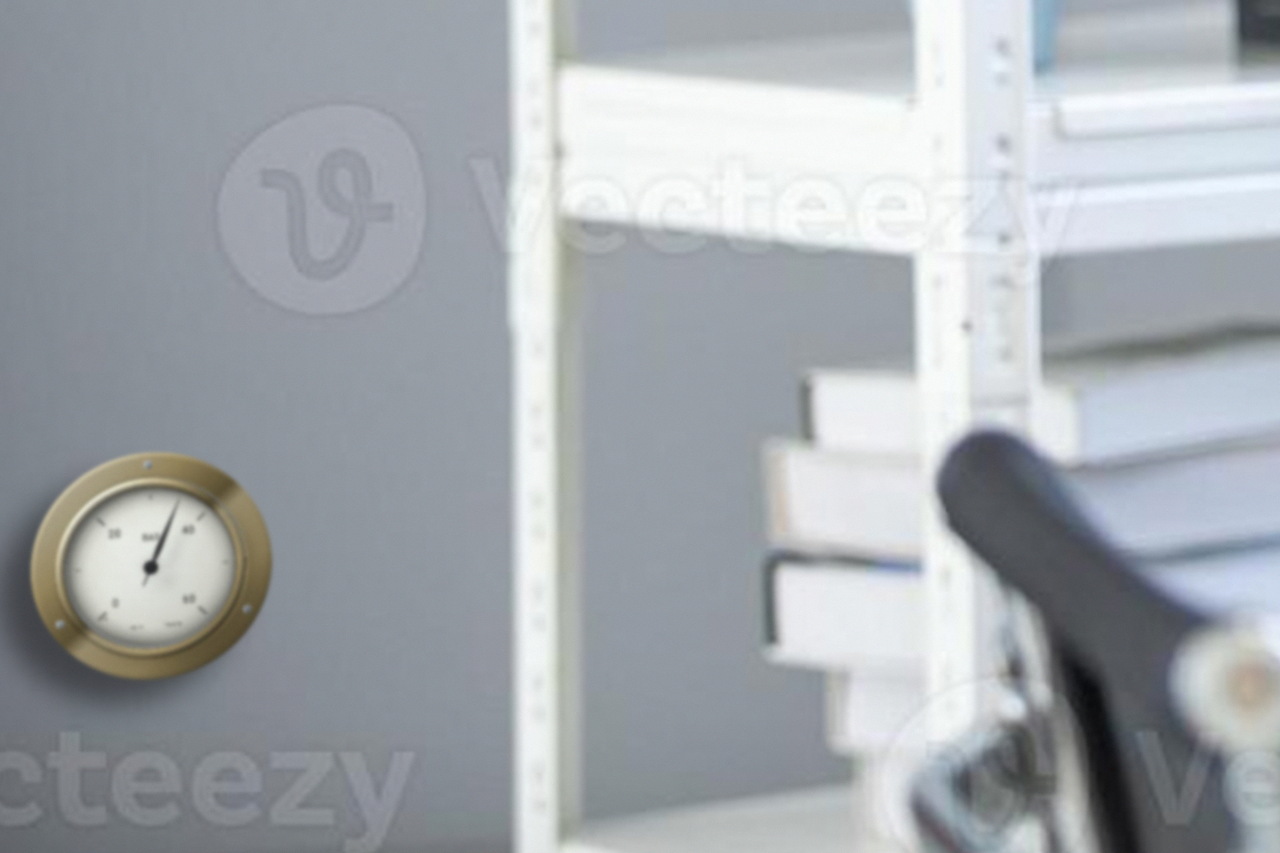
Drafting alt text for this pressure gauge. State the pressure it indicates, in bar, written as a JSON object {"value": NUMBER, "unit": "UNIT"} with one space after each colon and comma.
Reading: {"value": 35, "unit": "bar"}
